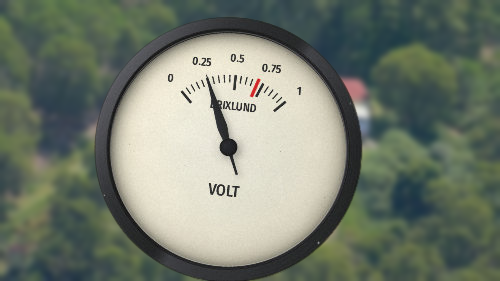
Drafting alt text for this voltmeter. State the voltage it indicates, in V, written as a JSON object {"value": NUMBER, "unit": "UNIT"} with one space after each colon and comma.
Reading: {"value": 0.25, "unit": "V"}
